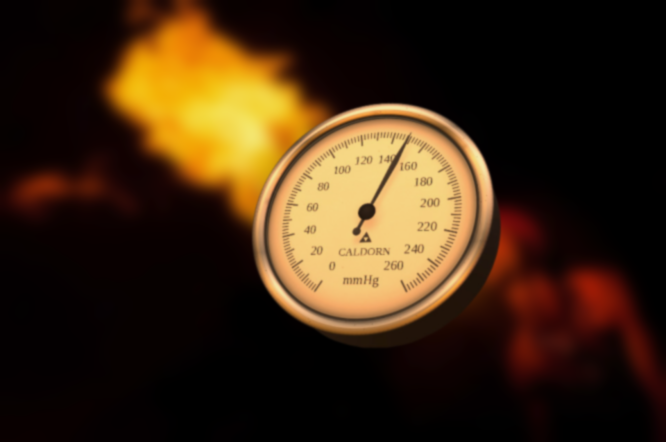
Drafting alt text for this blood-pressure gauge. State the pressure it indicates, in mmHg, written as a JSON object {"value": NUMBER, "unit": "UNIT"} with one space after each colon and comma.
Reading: {"value": 150, "unit": "mmHg"}
